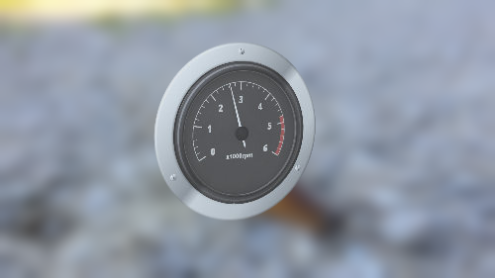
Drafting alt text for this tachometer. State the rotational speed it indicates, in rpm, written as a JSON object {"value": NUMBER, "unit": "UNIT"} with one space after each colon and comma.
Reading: {"value": 2600, "unit": "rpm"}
